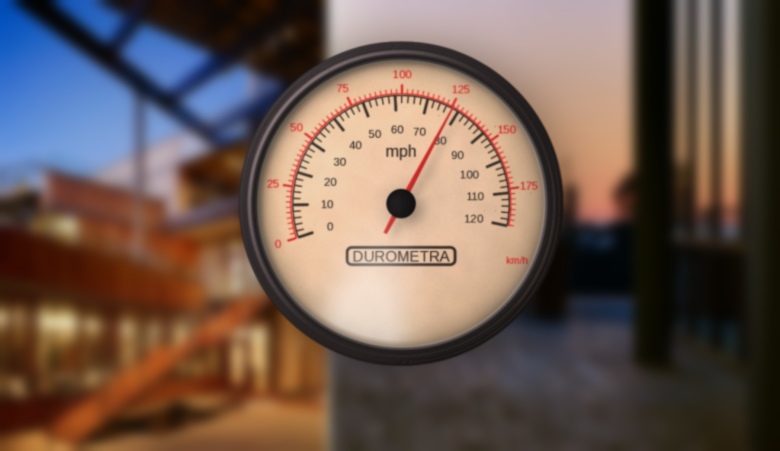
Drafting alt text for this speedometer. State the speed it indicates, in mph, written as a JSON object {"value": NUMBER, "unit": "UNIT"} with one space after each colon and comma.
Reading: {"value": 78, "unit": "mph"}
